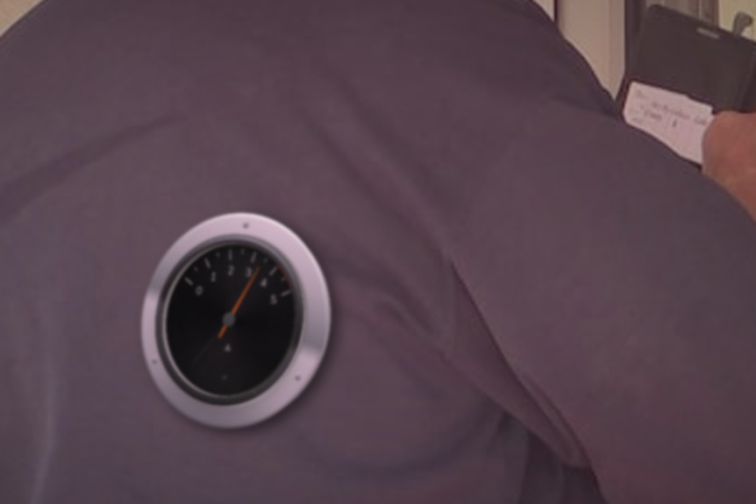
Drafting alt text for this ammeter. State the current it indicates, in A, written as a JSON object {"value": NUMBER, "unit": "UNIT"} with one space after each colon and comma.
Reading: {"value": 3.5, "unit": "A"}
